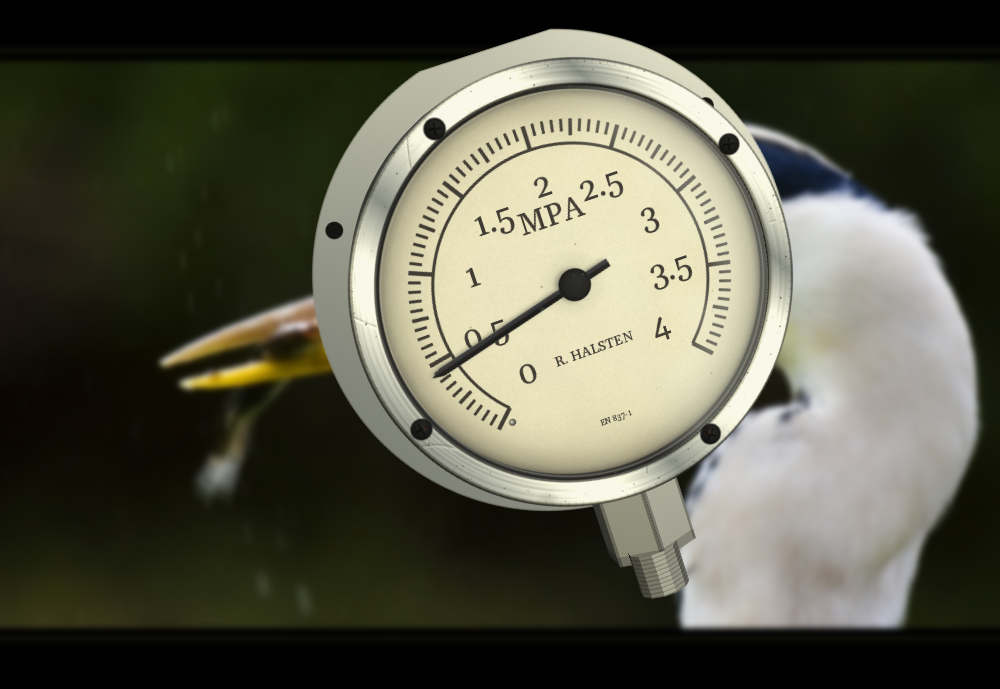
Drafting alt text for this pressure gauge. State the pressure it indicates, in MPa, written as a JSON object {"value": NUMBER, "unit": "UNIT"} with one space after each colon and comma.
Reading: {"value": 0.45, "unit": "MPa"}
